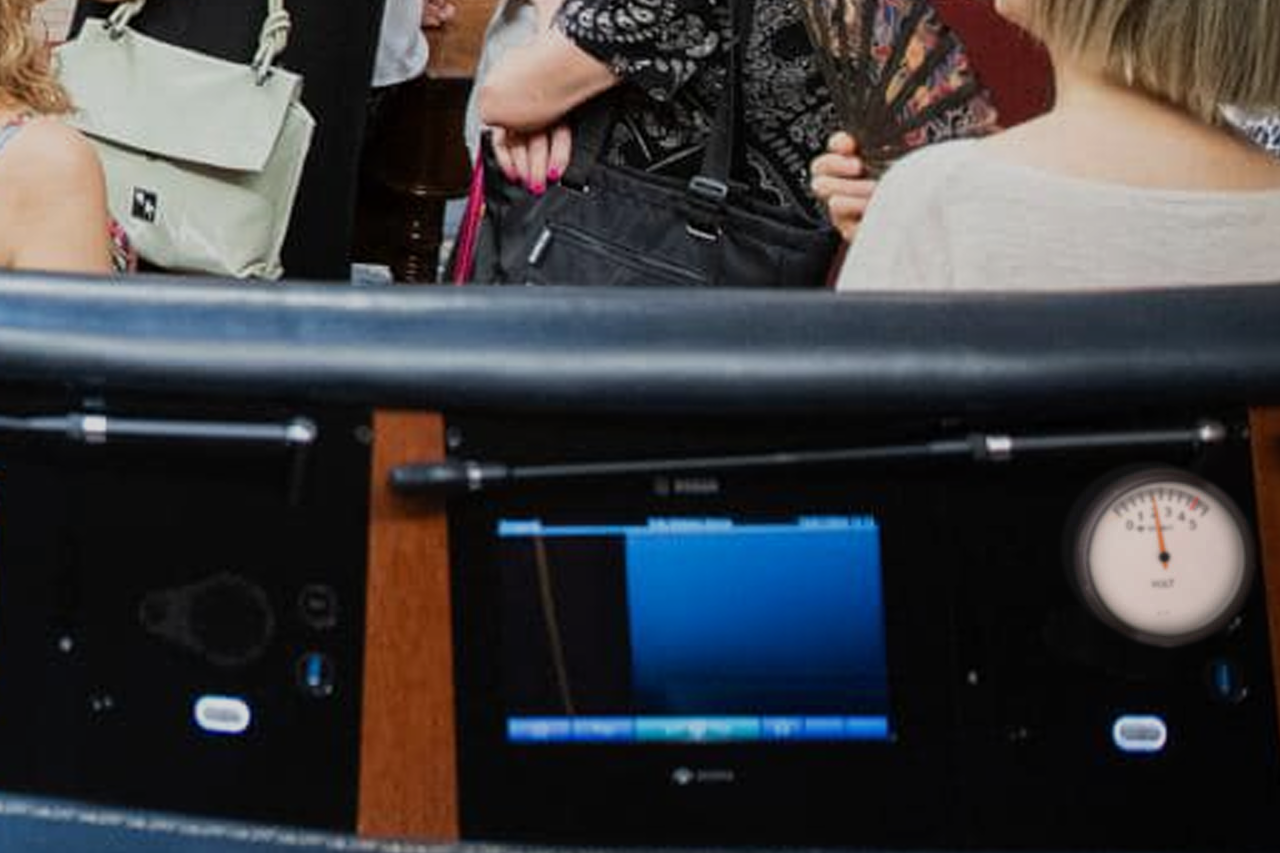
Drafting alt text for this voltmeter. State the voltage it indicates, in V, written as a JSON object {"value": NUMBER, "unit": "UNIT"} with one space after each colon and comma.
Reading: {"value": 2, "unit": "V"}
